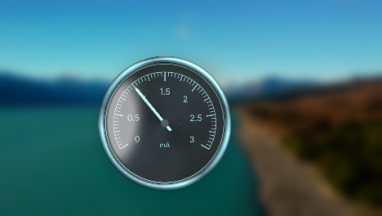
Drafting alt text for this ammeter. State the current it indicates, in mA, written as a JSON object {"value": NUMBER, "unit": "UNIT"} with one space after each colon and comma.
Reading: {"value": 1, "unit": "mA"}
